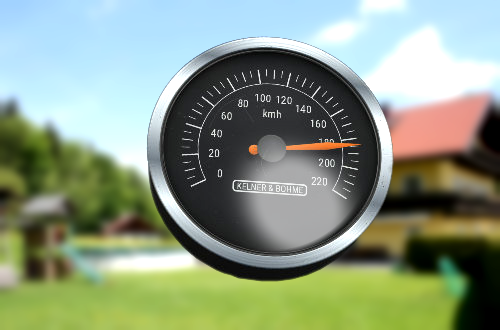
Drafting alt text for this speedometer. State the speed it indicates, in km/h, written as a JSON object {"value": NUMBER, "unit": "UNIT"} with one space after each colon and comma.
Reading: {"value": 185, "unit": "km/h"}
